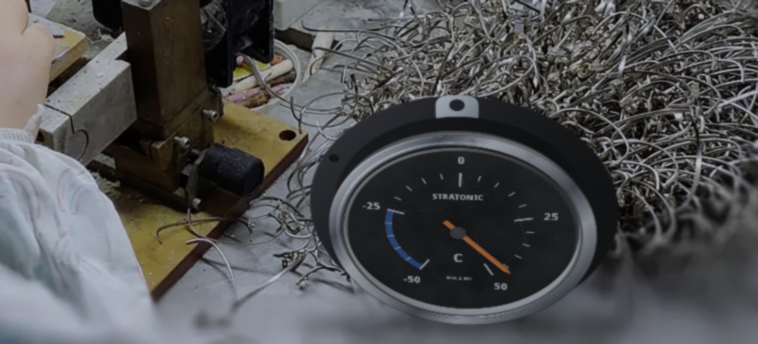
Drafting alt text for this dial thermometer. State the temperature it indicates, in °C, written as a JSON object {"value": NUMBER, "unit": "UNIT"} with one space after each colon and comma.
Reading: {"value": 45, "unit": "°C"}
